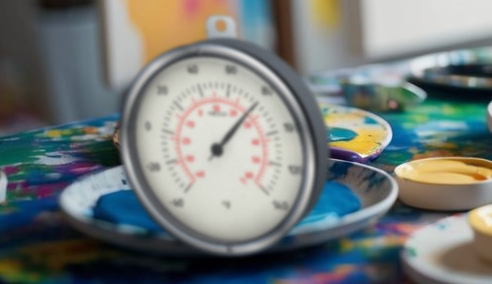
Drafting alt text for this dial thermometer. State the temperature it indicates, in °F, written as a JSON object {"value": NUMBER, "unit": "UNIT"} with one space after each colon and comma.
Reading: {"value": 80, "unit": "°F"}
